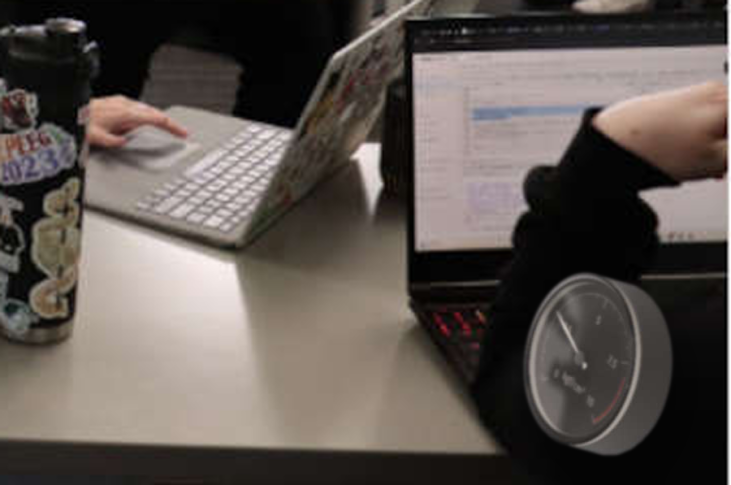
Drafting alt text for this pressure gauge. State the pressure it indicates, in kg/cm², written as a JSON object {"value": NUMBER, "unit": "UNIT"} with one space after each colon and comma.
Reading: {"value": 2.5, "unit": "kg/cm²"}
